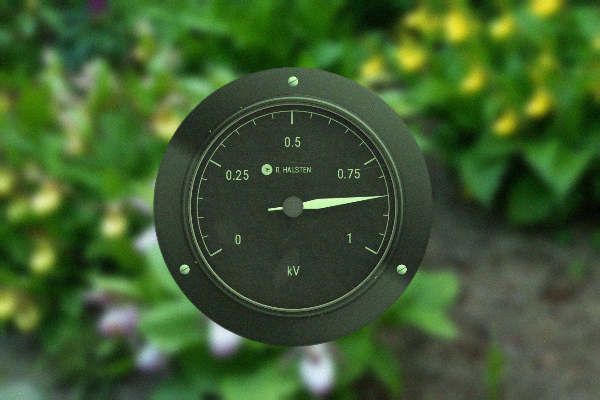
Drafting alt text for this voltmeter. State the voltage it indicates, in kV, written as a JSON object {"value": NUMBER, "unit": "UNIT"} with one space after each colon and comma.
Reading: {"value": 0.85, "unit": "kV"}
